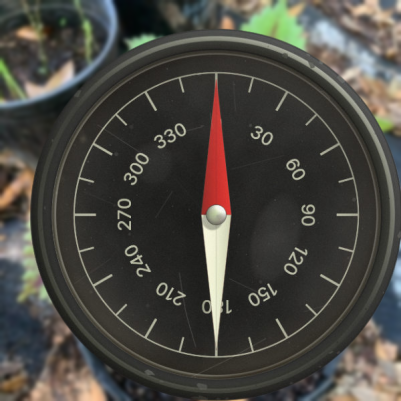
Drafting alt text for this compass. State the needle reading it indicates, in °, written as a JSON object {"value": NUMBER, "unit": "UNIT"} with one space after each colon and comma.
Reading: {"value": 0, "unit": "°"}
